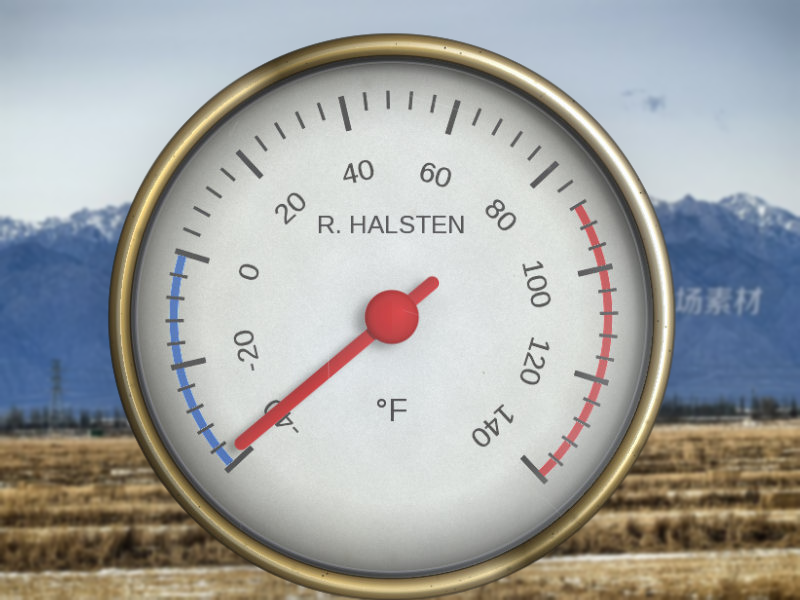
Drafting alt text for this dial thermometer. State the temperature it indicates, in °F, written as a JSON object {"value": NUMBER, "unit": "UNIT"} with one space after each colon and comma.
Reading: {"value": -38, "unit": "°F"}
